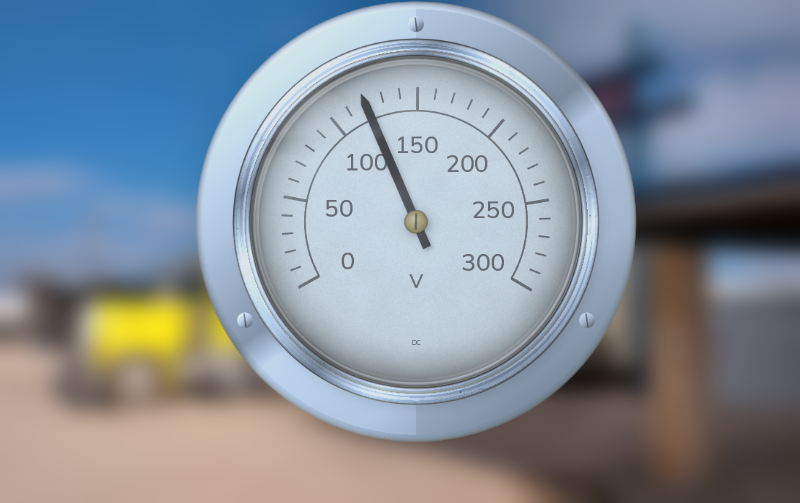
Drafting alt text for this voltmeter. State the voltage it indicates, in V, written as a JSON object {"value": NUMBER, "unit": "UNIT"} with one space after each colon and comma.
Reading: {"value": 120, "unit": "V"}
